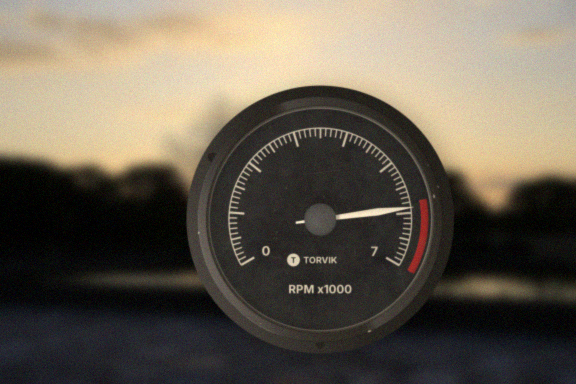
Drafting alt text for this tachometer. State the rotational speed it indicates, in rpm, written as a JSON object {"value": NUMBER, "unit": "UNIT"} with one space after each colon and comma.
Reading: {"value": 5900, "unit": "rpm"}
